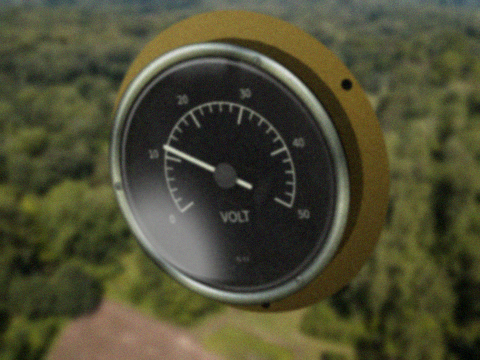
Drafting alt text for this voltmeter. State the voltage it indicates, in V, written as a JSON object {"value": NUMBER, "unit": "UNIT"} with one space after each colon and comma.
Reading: {"value": 12, "unit": "V"}
